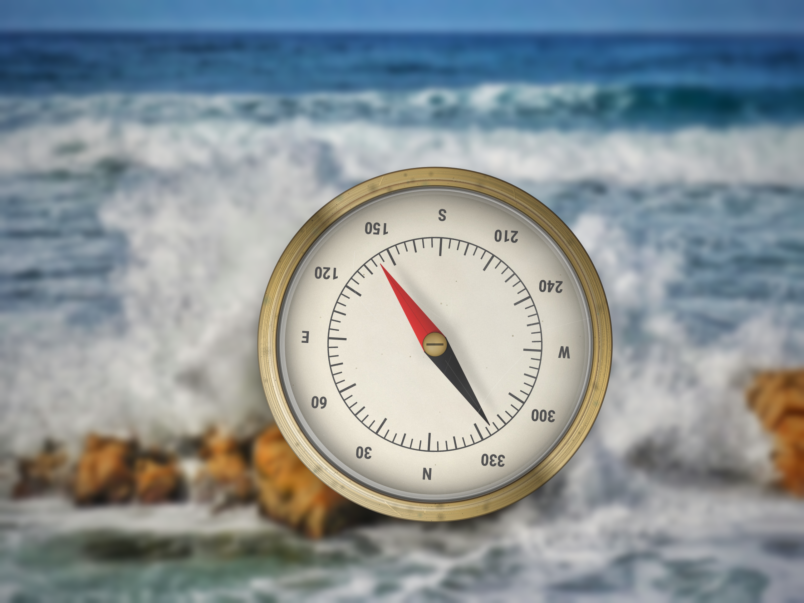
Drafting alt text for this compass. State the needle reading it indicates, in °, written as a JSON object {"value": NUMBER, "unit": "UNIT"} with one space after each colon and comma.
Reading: {"value": 142.5, "unit": "°"}
